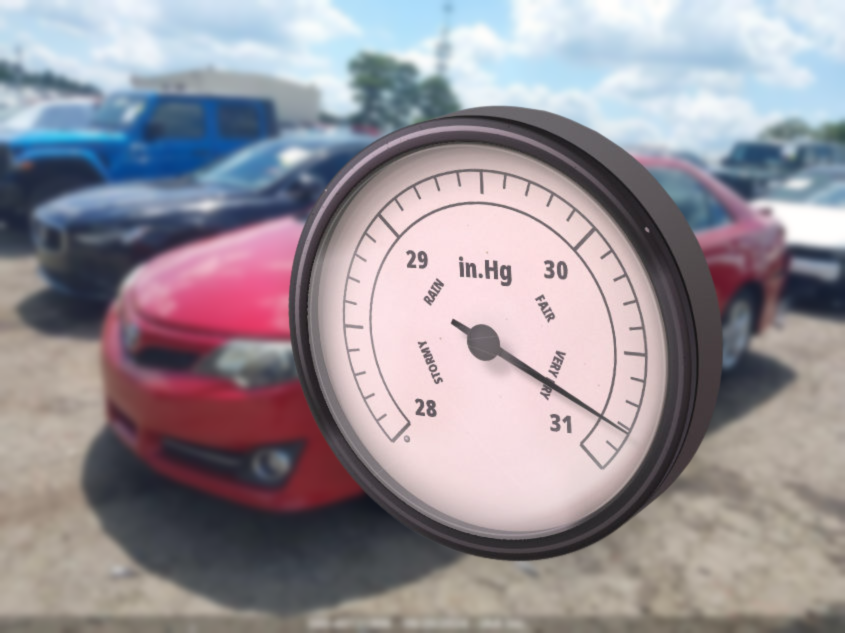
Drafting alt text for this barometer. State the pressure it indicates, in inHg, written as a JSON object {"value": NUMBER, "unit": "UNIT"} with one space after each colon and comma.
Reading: {"value": 30.8, "unit": "inHg"}
